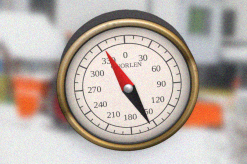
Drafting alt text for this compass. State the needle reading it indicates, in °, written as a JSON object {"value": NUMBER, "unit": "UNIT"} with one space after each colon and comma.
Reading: {"value": 335, "unit": "°"}
